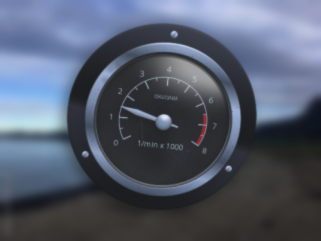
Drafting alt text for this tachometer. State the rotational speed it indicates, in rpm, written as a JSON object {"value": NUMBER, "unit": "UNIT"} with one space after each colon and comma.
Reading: {"value": 1500, "unit": "rpm"}
